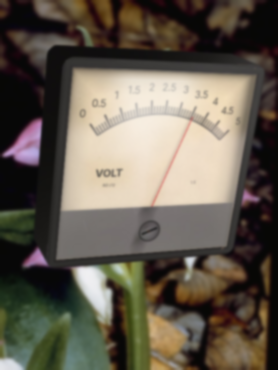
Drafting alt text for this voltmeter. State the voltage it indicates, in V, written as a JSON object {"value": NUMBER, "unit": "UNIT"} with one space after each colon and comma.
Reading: {"value": 3.5, "unit": "V"}
